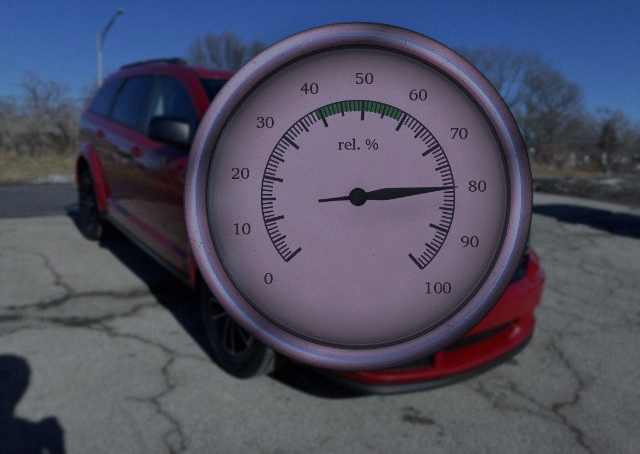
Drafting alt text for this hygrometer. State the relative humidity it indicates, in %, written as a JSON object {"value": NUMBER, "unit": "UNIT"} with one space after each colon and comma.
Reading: {"value": 80, "unit": "%"}
